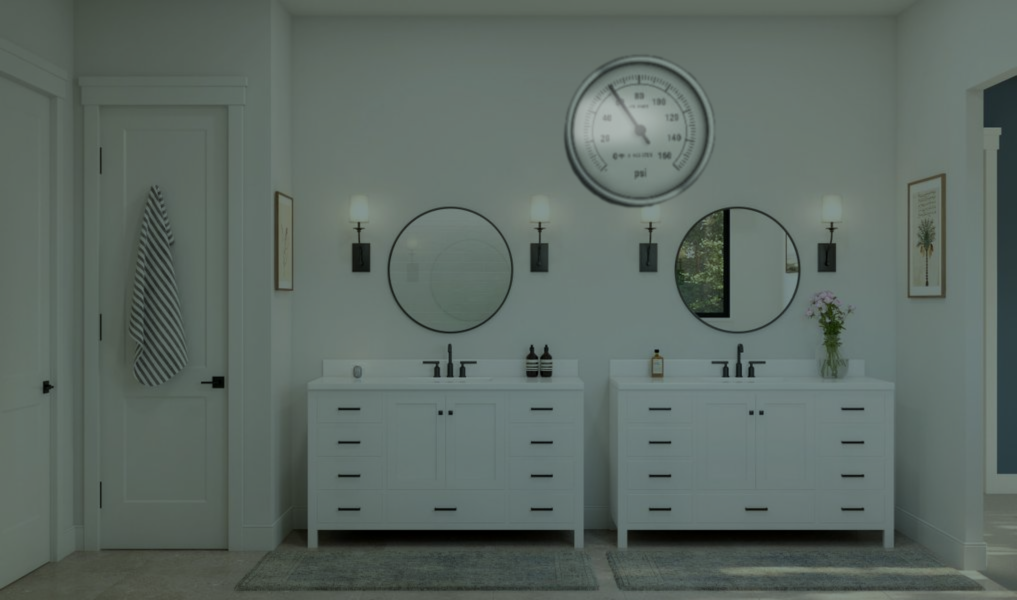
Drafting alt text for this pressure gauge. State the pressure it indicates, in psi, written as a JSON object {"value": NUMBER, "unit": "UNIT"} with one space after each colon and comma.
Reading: {"value": 60, "unit": "psi"}
